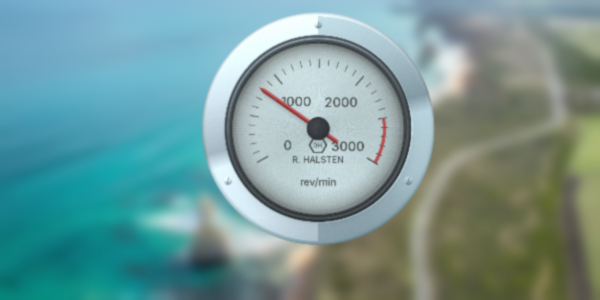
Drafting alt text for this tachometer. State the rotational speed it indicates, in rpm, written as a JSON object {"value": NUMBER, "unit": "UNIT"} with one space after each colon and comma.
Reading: {"value": 800, "unit": "rpm"}
